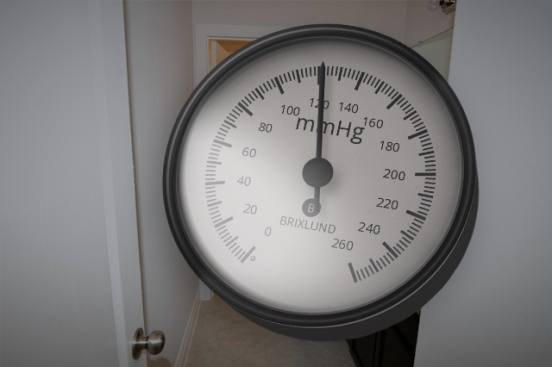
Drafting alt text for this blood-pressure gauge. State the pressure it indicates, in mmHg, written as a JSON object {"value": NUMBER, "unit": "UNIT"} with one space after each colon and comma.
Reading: {"value": 122, "unit": "mmHg"}
